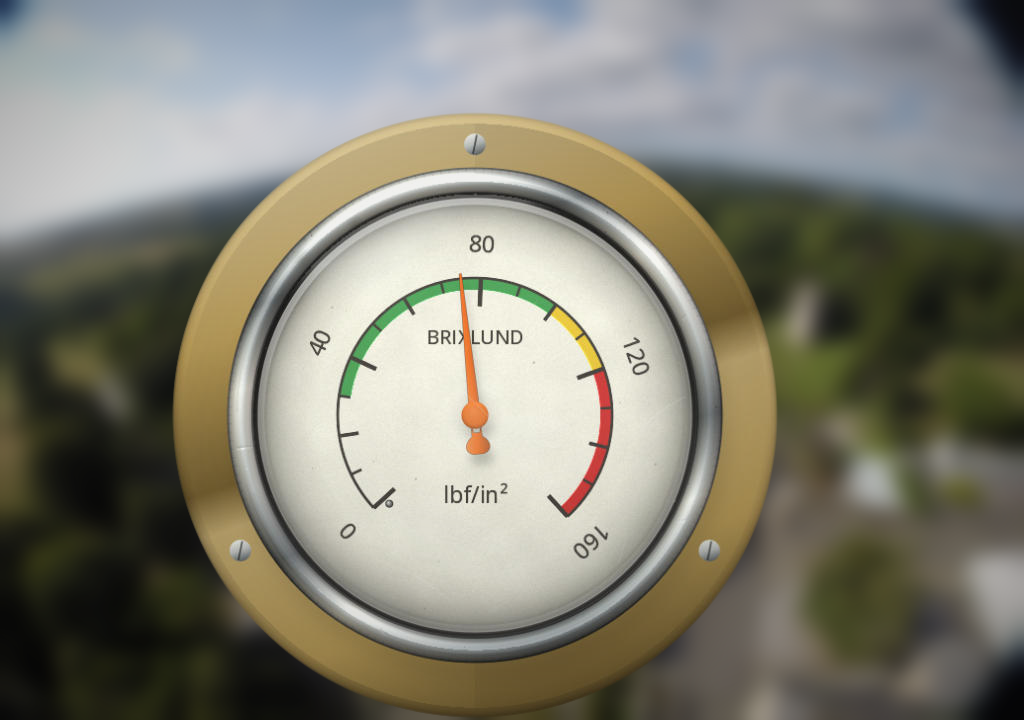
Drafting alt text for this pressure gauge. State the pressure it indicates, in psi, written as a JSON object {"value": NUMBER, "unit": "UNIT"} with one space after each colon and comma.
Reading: {"value": 75, "unit": "psi"}
